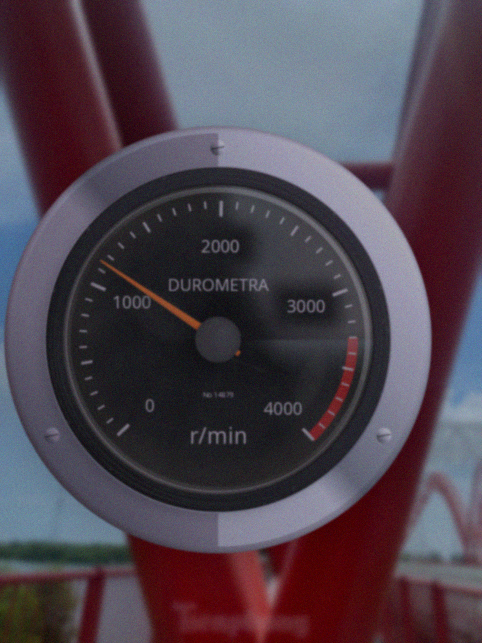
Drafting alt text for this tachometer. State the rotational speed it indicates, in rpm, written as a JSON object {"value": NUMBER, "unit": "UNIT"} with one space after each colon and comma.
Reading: {"value": 1150, "unit": "rpm"}
